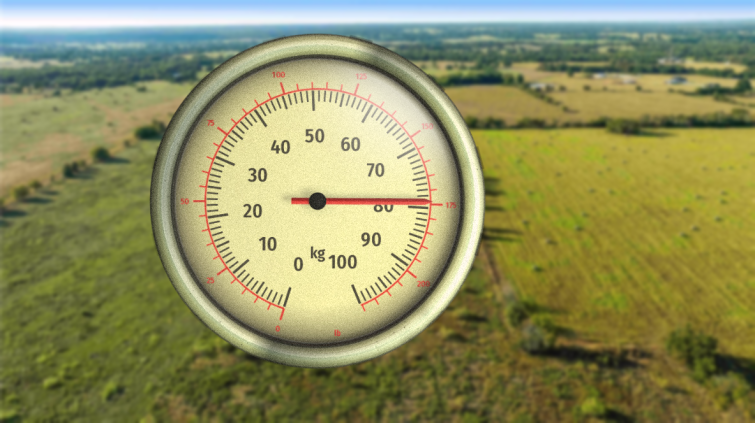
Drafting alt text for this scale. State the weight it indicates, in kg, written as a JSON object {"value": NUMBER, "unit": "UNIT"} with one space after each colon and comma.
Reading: {"value": 79, "unit": "kg"}
